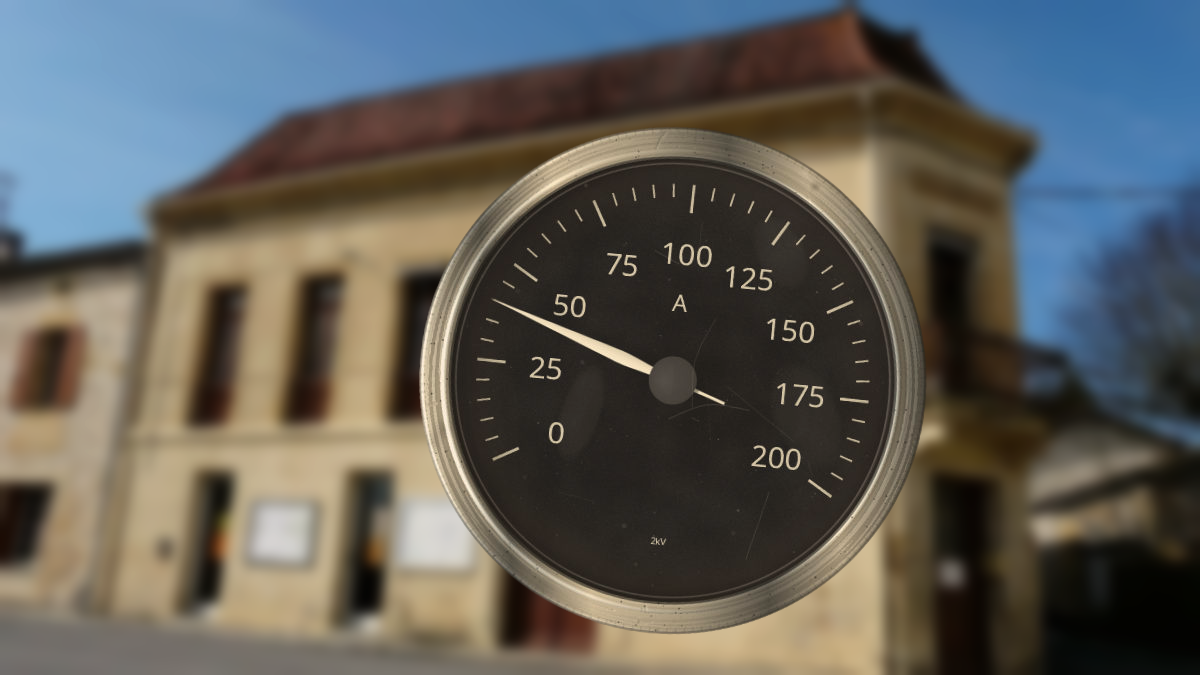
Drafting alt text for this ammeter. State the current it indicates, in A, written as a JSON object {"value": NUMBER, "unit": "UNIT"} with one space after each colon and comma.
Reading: {"value": 40, "unit": "A"}
